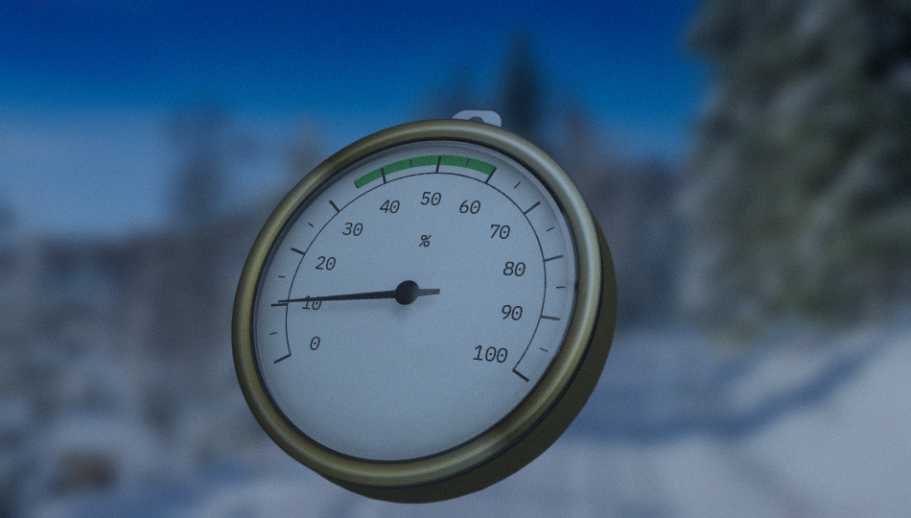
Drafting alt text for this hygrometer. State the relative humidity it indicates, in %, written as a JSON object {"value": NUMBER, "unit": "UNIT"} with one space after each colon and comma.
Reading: {"value": 10, "unit": "%"}
